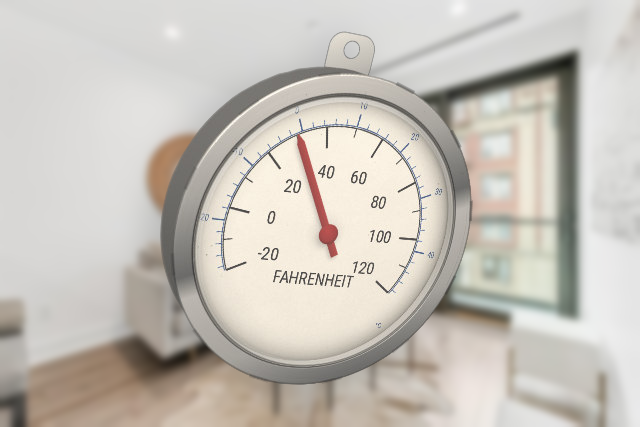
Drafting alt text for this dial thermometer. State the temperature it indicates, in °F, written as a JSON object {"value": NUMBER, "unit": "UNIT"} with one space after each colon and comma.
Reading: {"value": 30, "unit": "°F"}
